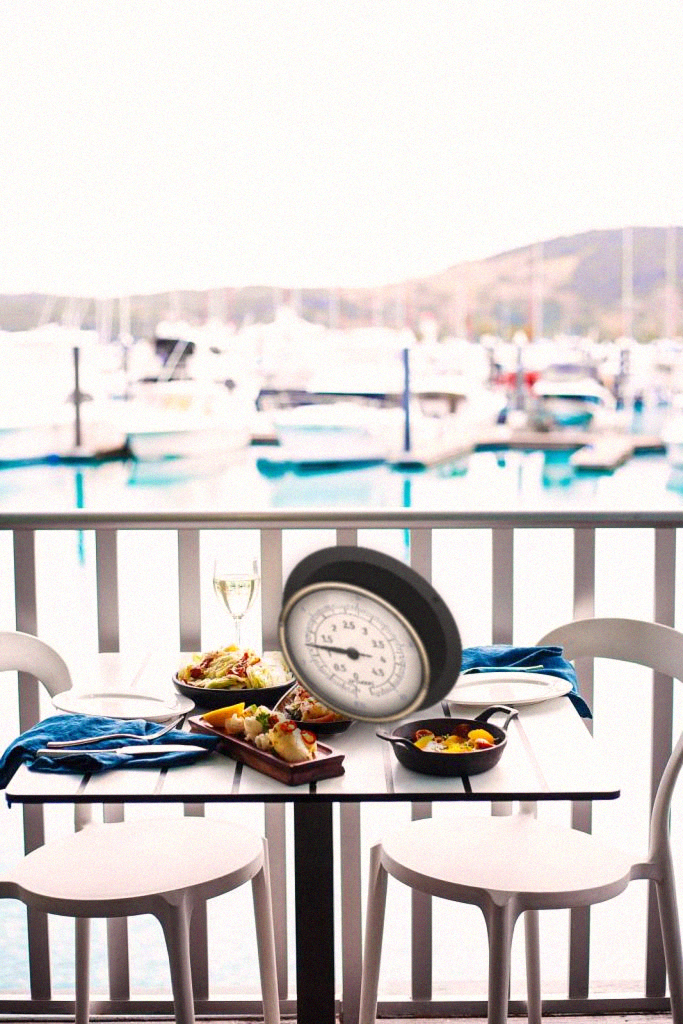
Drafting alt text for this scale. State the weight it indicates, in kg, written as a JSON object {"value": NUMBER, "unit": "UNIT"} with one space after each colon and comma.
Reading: {"value": 1.25, "unit": "kg"}
